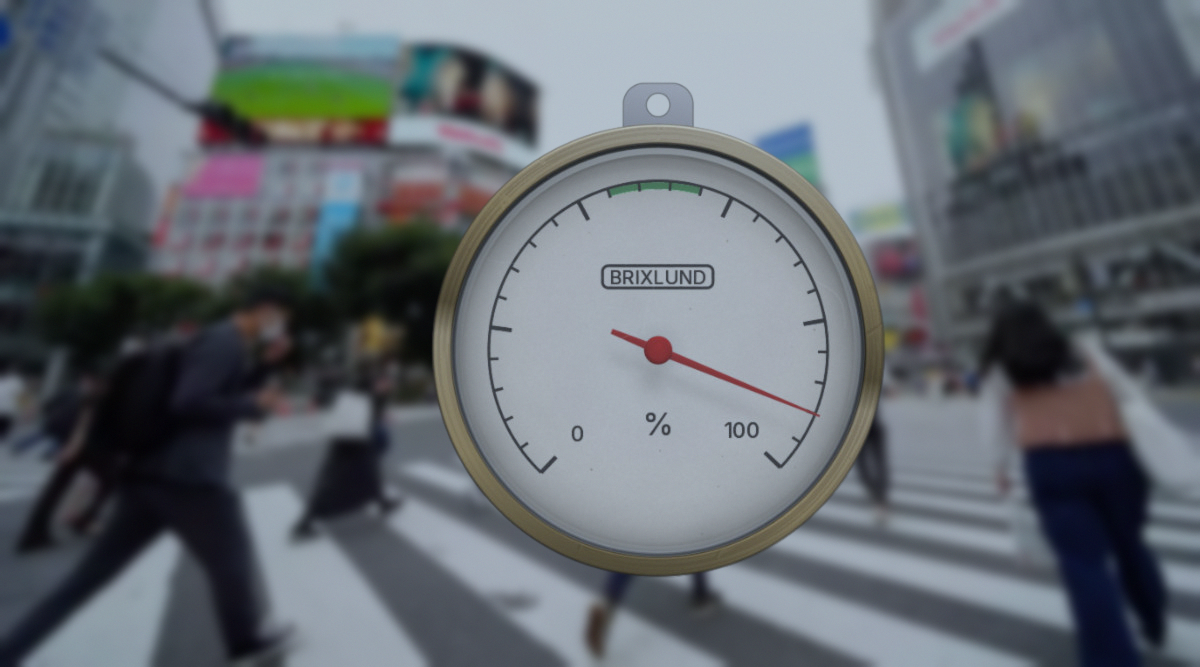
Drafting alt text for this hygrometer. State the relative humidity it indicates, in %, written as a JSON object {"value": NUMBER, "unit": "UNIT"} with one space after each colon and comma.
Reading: {"value": 92, "unit": "%"}
